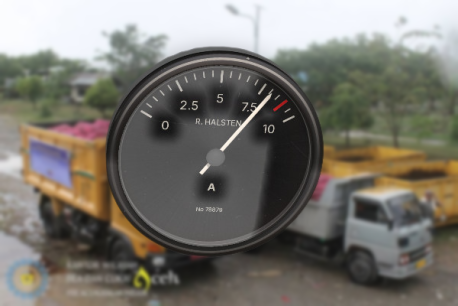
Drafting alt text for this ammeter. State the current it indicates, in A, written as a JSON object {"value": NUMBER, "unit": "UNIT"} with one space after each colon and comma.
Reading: {"value": 8, "unit": "A"}
